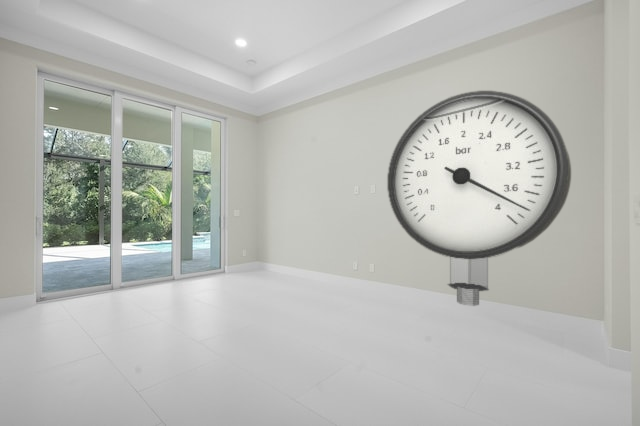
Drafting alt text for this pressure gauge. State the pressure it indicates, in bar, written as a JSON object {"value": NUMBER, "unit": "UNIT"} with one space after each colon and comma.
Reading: {"value": 3.8, "unit": "bar"}
